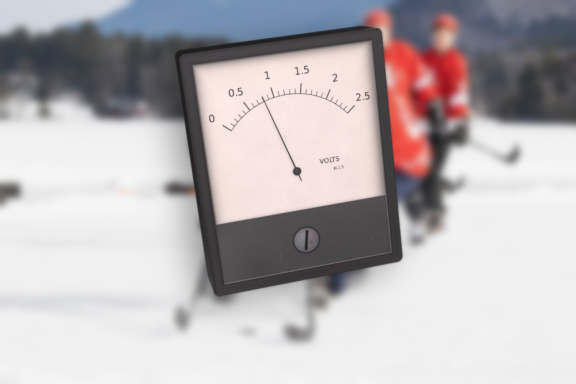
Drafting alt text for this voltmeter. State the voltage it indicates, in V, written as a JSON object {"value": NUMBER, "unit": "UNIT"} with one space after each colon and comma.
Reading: {"value": 0.8, "unit": "V"}
